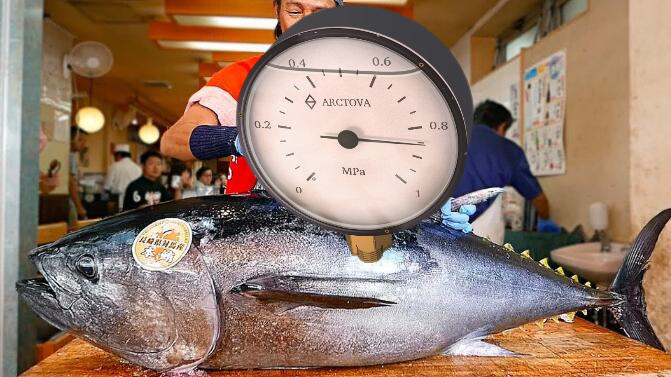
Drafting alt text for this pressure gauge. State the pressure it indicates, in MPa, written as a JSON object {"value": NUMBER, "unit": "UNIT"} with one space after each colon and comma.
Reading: {"value": 0.85, "unit": "MPa"}
